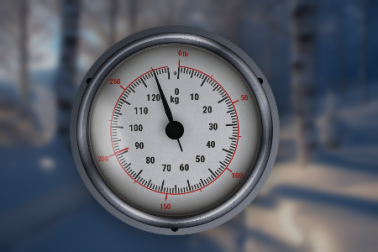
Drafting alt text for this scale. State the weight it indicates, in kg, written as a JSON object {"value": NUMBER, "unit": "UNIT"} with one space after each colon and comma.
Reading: {"value": 125, "unit": "kg"}
